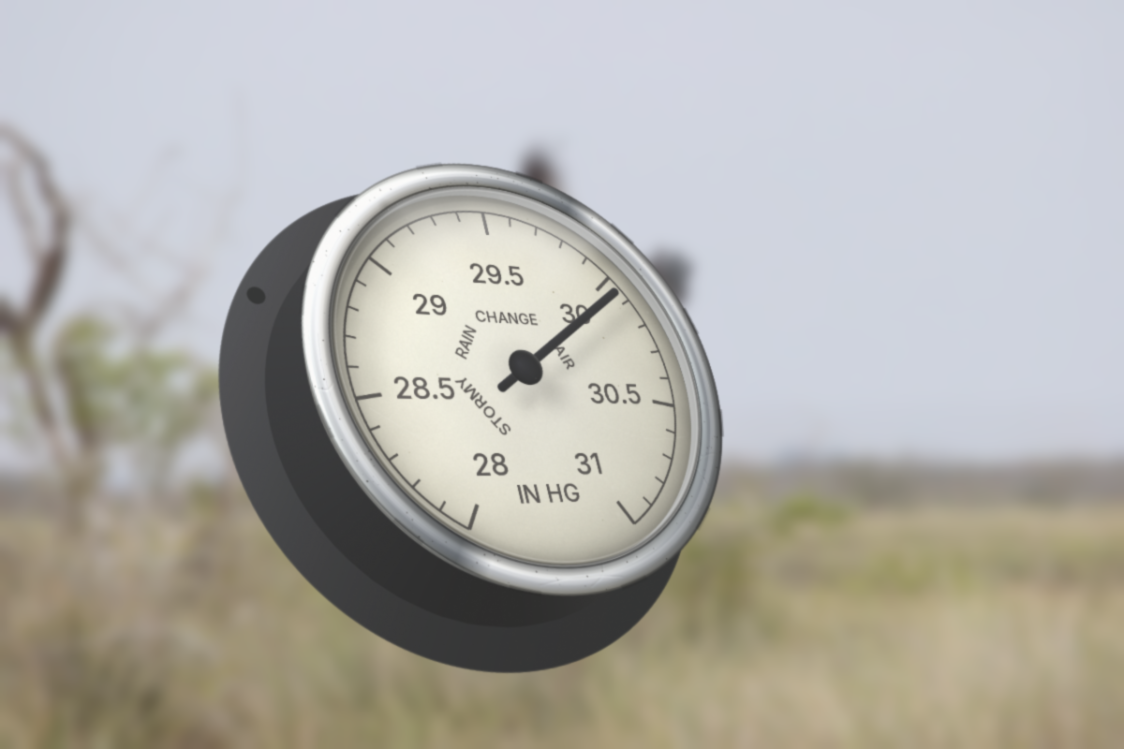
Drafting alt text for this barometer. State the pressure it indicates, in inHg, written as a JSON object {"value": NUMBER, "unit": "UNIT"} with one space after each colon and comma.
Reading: {"value": 30.05, "unit": "inHg"}
